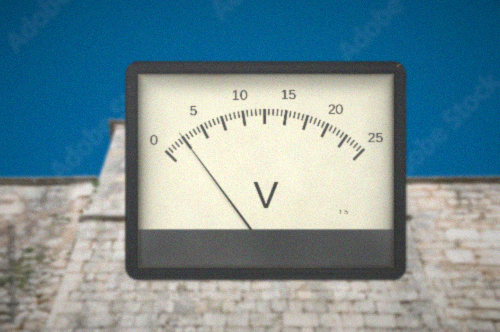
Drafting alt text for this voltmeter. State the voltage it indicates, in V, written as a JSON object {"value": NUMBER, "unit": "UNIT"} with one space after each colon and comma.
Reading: {"value": 2.5, "unit": "V"}
